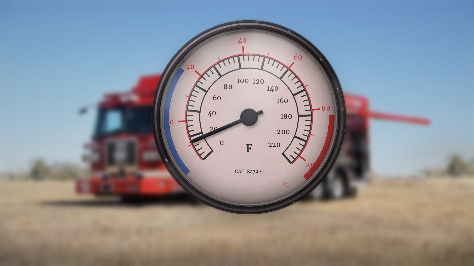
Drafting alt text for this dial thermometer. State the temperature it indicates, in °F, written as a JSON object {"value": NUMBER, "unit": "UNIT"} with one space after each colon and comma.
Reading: {"value": 16, "unit": "°F"}
